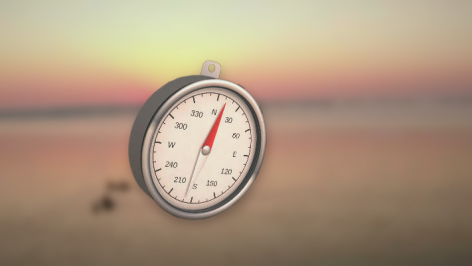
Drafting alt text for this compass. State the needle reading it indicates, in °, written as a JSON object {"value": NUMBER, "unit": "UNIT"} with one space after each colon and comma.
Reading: {"value": 10, "unit": "°"}
